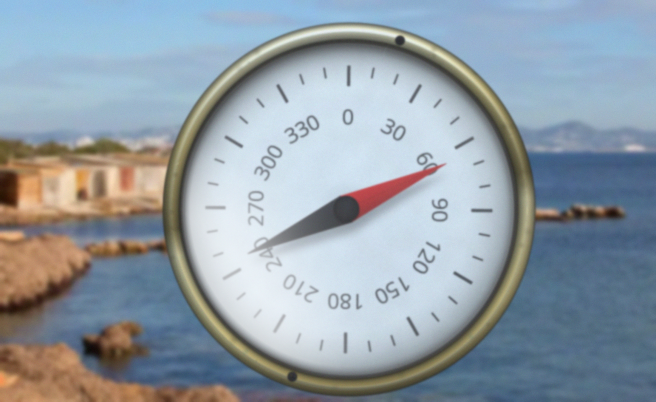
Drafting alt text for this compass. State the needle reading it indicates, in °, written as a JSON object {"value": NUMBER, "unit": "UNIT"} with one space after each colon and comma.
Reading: {"value": 65, "unit": "°"}
